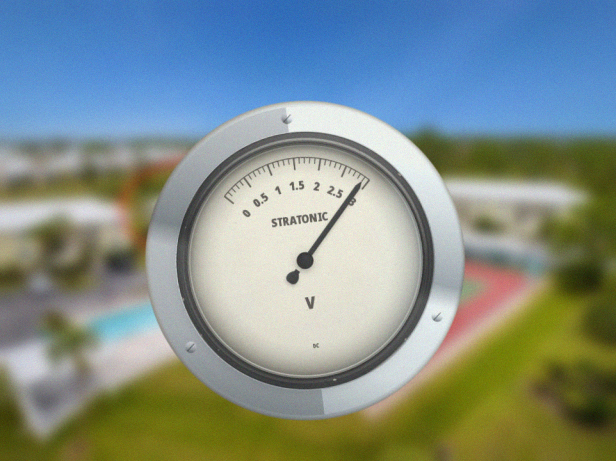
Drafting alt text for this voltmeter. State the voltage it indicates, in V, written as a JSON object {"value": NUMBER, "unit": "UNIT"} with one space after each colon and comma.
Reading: {"value": 2.9, "unit": "V"}
